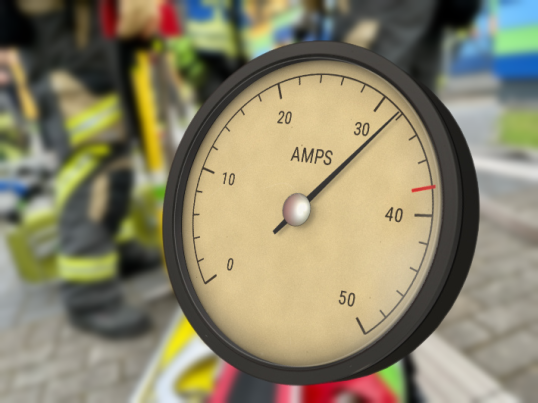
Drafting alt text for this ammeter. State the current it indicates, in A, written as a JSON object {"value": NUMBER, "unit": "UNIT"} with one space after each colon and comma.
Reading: {"value": 32, "unit": "A"}
